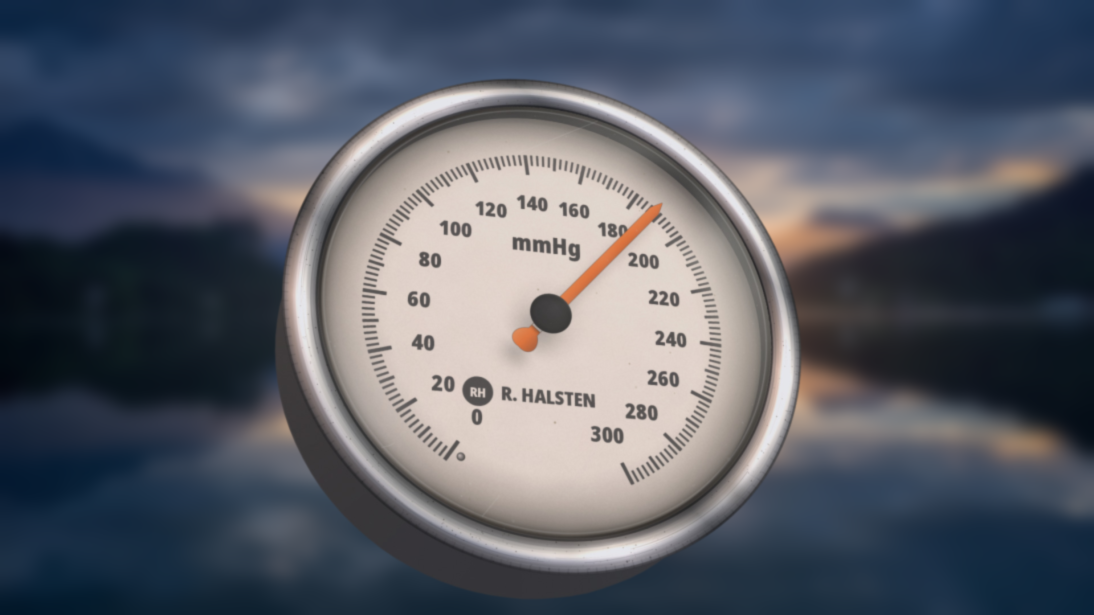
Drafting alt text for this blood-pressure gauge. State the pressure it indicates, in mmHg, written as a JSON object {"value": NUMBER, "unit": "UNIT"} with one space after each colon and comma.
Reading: {"value": 188, "unit": "mmHg"}
